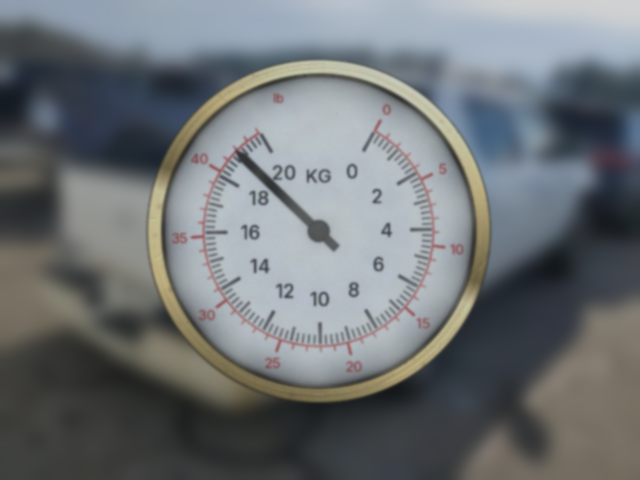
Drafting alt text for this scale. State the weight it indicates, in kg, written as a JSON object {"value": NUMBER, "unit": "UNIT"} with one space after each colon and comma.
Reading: {"value": 19, "unit": "kg"}
